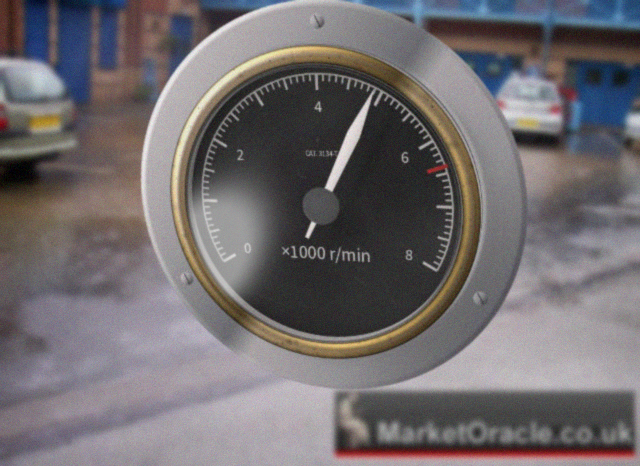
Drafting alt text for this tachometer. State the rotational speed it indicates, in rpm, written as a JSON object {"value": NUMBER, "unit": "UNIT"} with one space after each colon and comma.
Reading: {"value": 4900, "unit": "rpm"}
